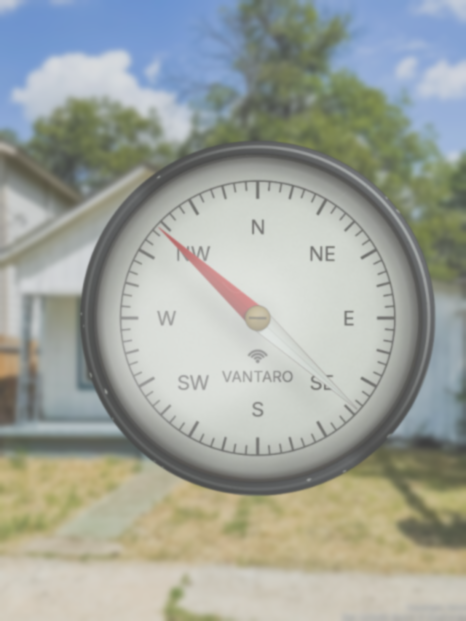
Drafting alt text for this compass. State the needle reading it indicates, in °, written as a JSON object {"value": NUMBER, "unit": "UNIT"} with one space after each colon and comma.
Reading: {"value": 312.5, "unit": "°"}
